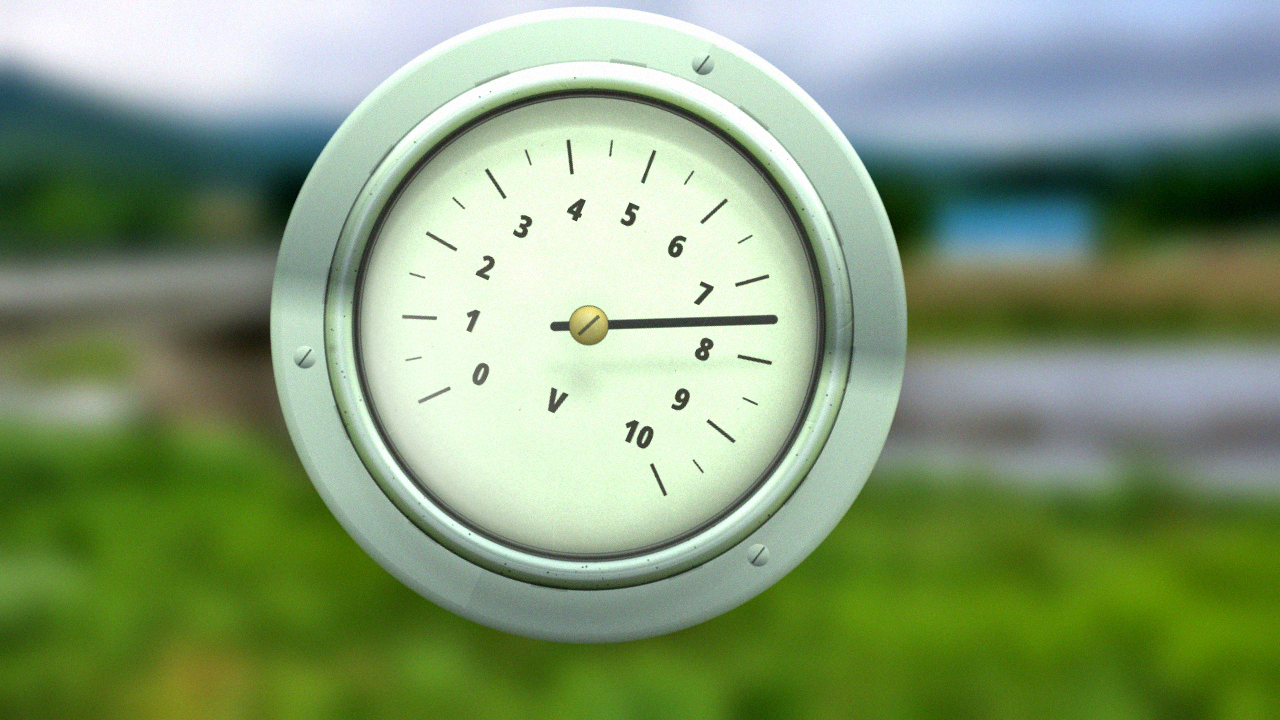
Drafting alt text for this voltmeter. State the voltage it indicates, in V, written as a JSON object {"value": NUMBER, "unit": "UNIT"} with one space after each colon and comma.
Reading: {"value": 7.5, "unit": "V"}
